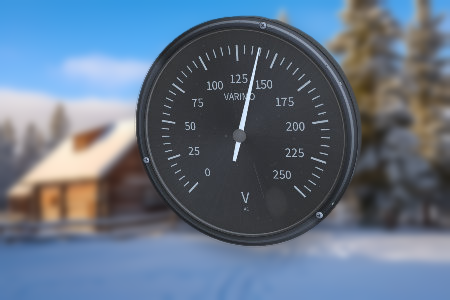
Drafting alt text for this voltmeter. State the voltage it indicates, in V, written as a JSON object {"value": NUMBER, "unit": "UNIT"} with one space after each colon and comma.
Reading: {"value": 140, "unit": "V"}
